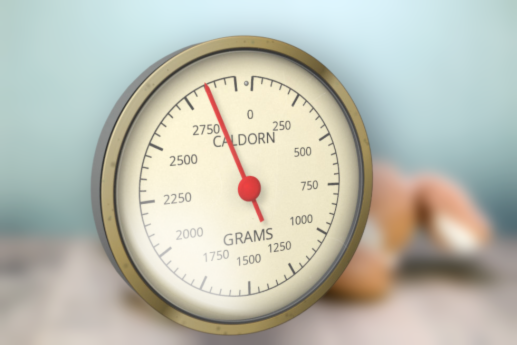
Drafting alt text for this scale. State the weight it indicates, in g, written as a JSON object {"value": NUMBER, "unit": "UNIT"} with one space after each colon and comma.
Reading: {"value": 2850, "unit": "g"}
